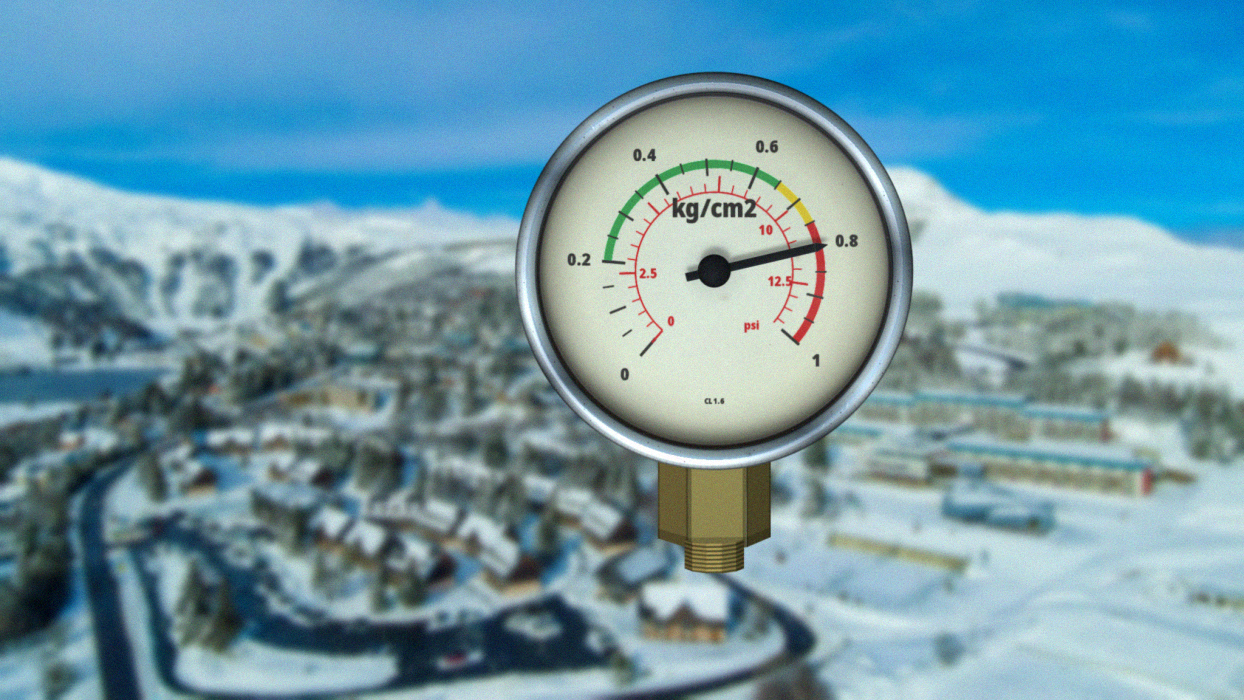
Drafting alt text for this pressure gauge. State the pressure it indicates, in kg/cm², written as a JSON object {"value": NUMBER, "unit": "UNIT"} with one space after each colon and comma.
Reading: {"value": 0.8, "unit": "kg/cm²"}
